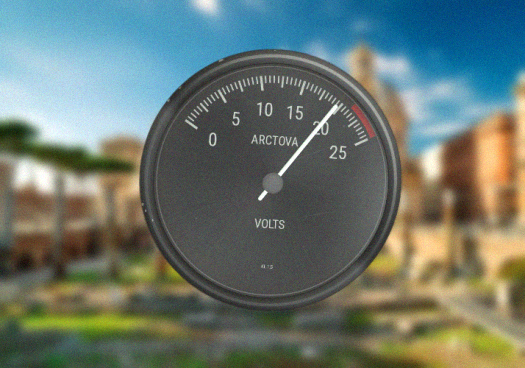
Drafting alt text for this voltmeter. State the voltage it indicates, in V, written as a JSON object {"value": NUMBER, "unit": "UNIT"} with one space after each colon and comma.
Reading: {"value": 19.5, "unit": "V"}
